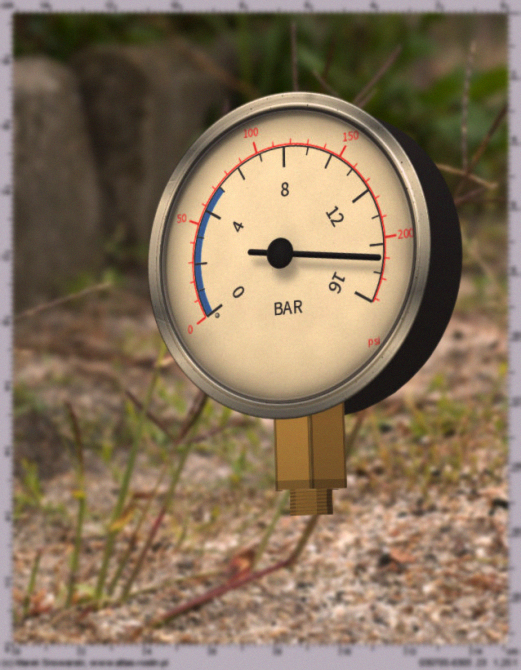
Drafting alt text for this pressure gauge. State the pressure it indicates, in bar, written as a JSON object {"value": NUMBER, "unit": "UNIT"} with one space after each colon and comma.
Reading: {"value": 14.5, "unit": "bar"}
